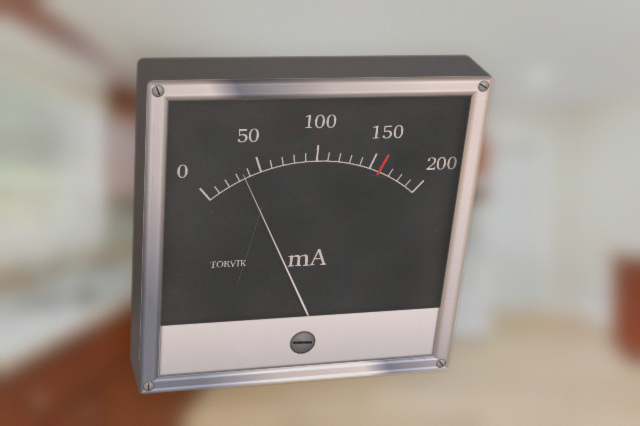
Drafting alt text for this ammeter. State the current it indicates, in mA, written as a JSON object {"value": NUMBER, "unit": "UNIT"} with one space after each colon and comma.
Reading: {"value": 35, "unit": "mA"}
